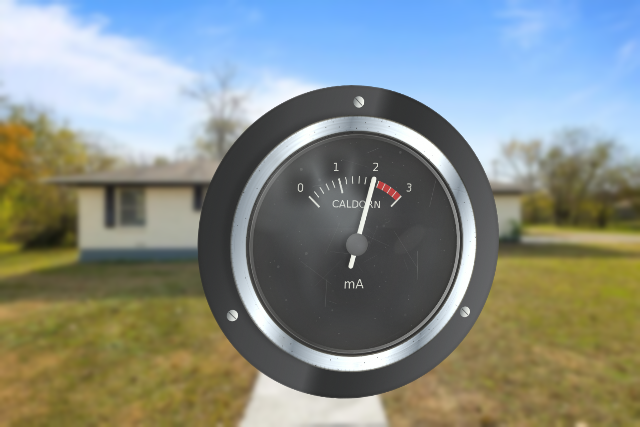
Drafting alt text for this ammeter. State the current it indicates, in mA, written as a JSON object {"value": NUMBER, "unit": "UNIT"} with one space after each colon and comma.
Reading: {"value": 2, "unit": "mA"}
